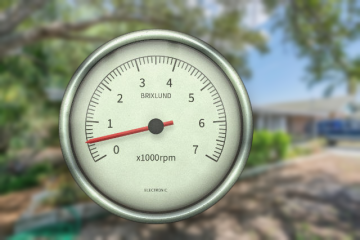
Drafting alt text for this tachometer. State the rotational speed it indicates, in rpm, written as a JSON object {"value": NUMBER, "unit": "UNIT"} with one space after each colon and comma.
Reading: {"value": 500, "unit": "rpm"}
